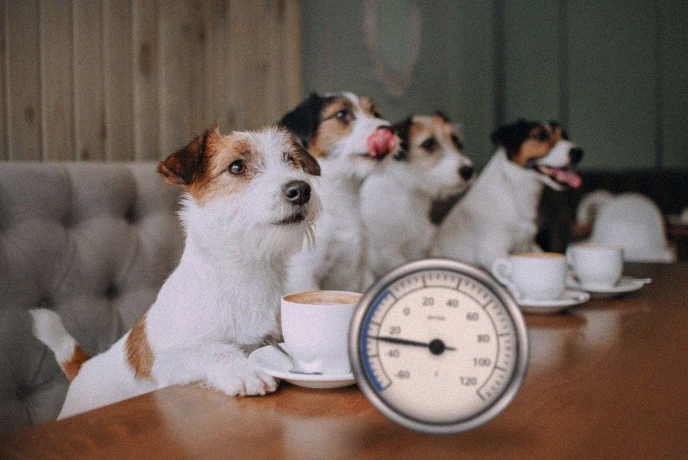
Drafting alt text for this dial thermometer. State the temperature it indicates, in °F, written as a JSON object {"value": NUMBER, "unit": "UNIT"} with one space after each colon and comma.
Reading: {"value": -28, "unit": "°F"}
